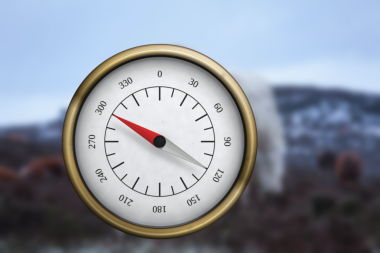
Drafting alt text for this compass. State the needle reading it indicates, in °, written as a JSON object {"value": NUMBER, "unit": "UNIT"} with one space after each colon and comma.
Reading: {"value": 300, "unit": "°"}
